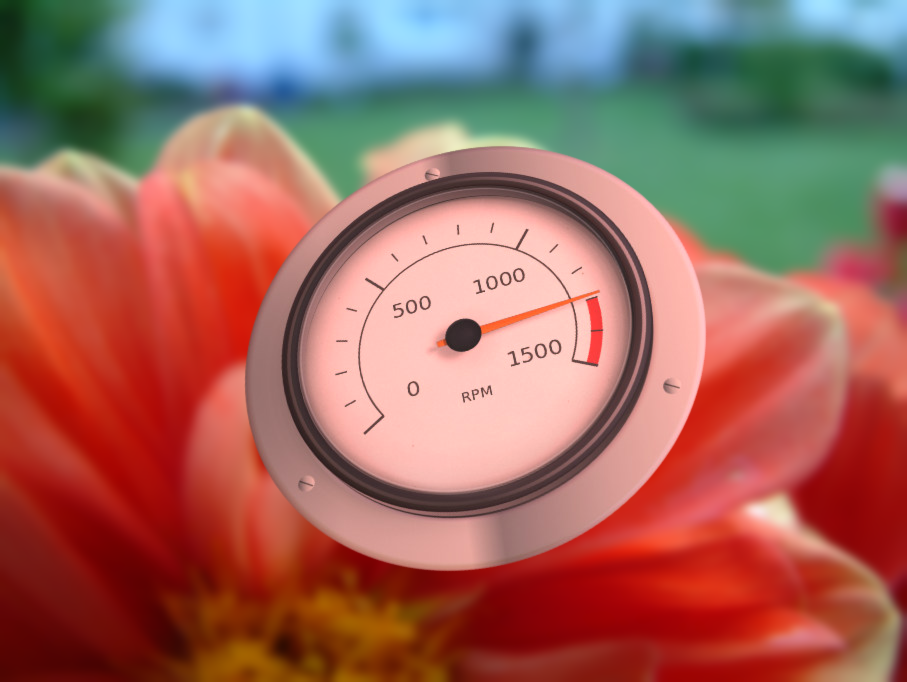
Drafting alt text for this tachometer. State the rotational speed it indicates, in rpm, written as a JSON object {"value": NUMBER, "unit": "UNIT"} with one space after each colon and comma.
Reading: {"value": 1300, "unit": "rpm"}
